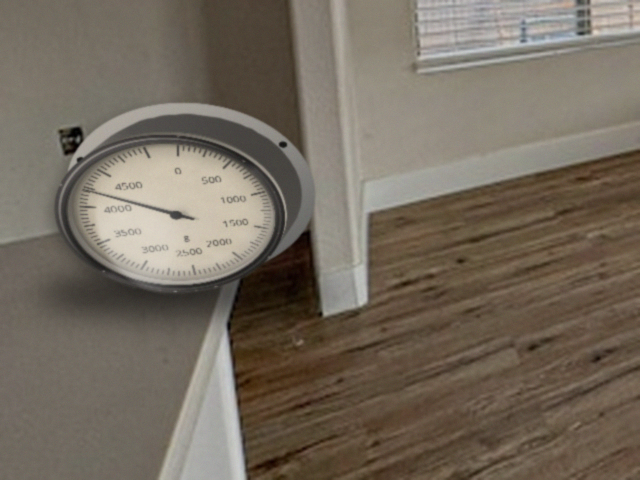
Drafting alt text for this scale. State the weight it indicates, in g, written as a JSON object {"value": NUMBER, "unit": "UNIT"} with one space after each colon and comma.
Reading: {"value": 4250, "unit": "g"}
